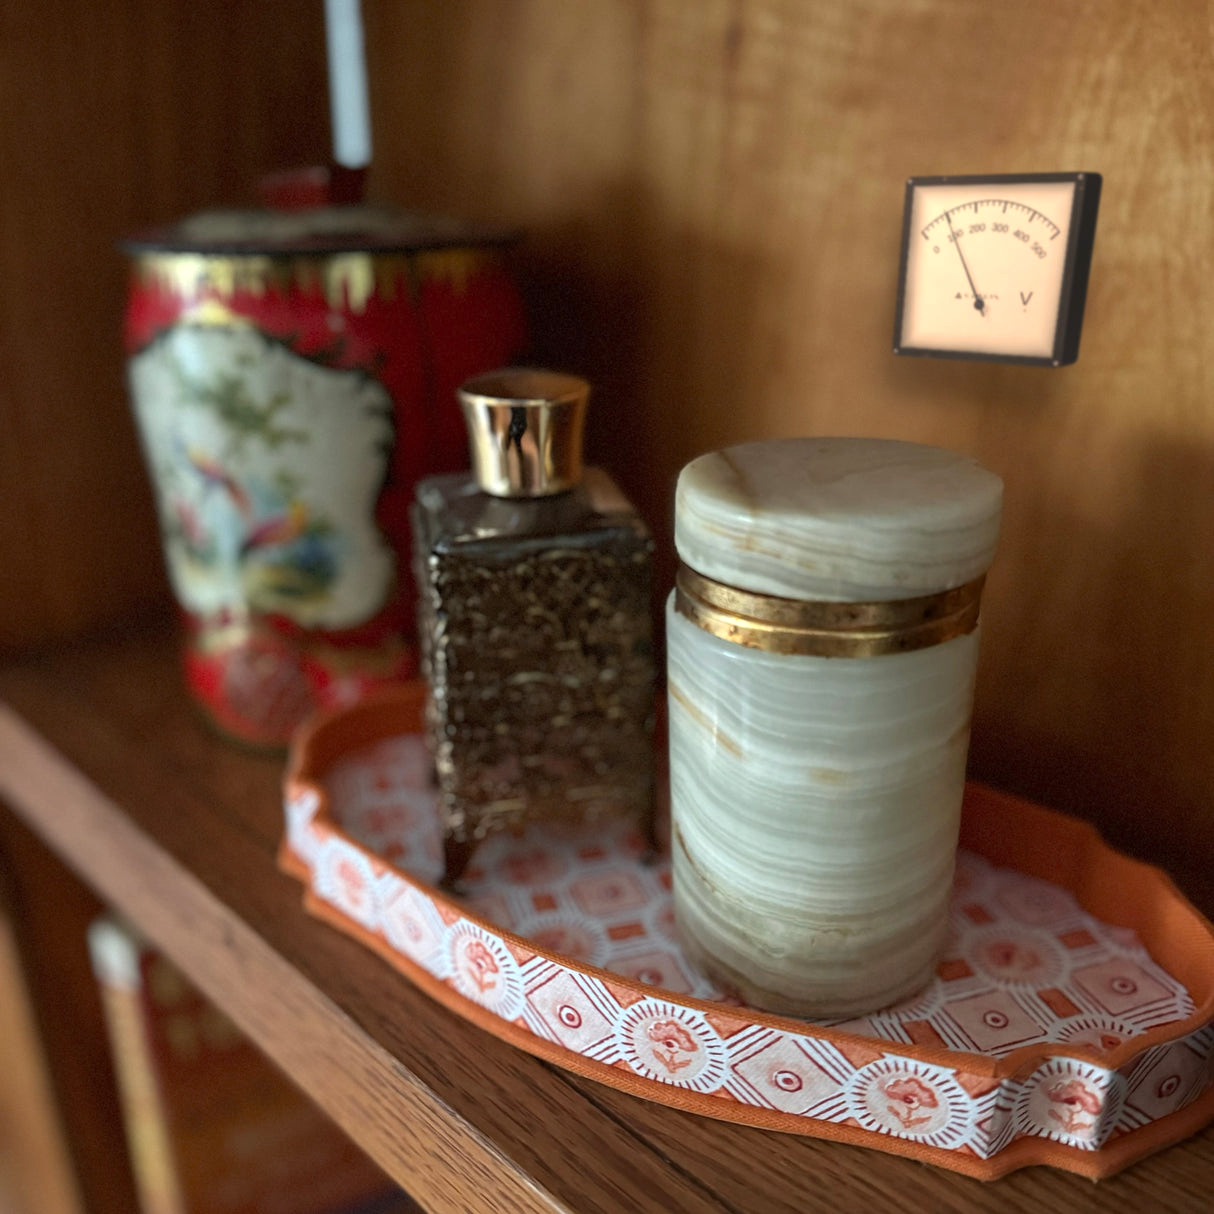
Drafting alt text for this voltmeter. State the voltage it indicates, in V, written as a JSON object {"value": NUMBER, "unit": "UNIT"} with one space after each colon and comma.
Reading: {"value": 100, "unit": "V"}
